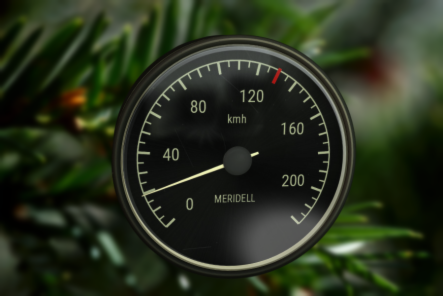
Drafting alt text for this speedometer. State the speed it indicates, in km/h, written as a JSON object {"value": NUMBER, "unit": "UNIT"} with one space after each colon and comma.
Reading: {"value": 20, "unit": "km/h"}
